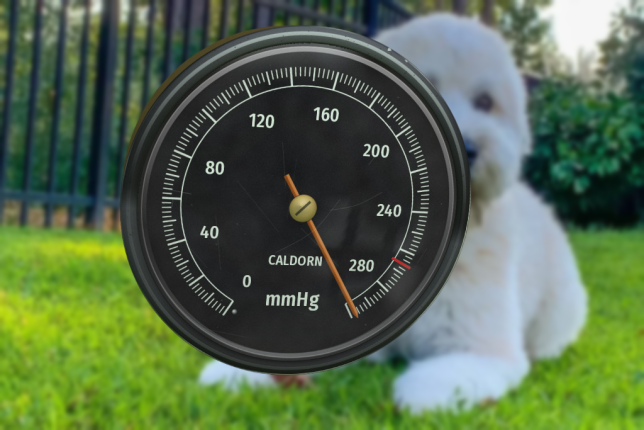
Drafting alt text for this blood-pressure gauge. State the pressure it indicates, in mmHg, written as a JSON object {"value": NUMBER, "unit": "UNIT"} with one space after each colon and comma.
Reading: {"value": 298, "unit": "mmHg"}
